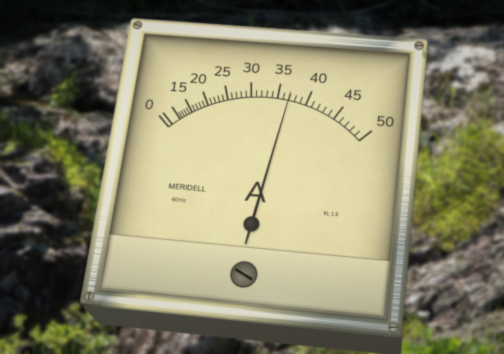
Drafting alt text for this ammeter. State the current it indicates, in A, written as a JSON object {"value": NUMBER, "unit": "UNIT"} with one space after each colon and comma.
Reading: {"value": 37, "unit": "A"}
